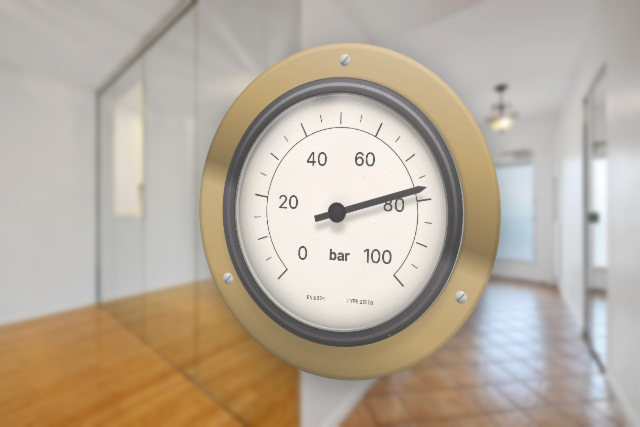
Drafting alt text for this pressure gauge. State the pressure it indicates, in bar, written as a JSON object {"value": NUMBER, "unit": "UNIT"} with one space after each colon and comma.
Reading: {"value": 77.5, "unit": "bar"}
